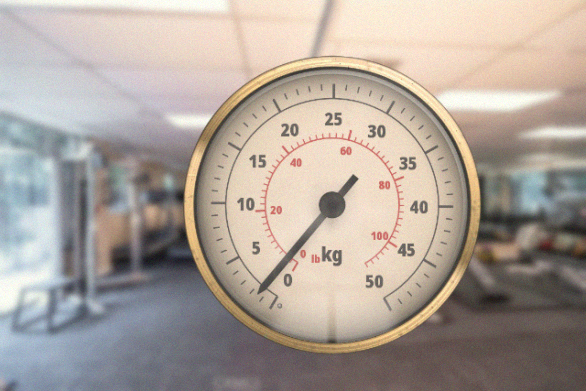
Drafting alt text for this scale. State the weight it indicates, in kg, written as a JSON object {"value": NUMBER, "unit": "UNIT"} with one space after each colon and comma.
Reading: {"value": 1.5, "unit": "kg"}
